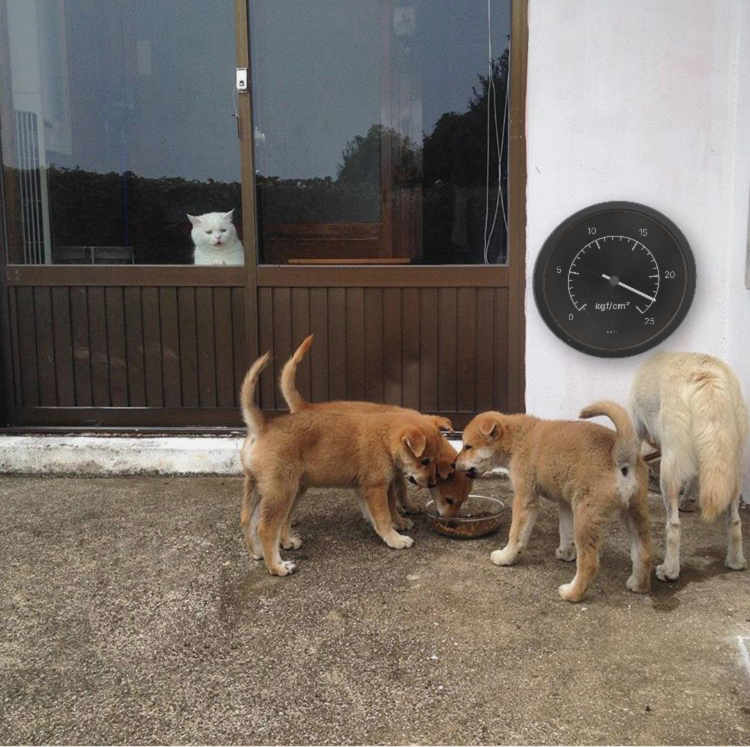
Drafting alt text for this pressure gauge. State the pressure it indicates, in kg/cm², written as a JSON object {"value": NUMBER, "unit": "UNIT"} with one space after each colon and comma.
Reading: {"value": 23, "unit": "kg/cm²"}
